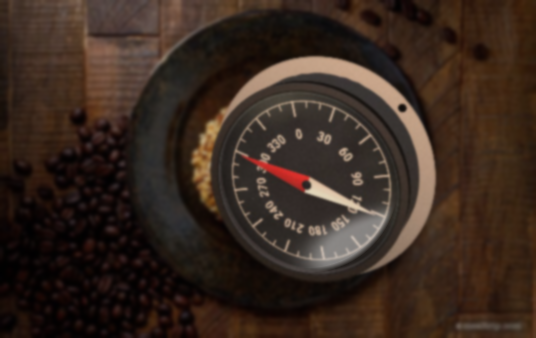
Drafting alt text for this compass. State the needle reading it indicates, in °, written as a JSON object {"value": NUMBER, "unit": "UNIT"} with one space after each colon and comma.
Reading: {"value": 300, "unit": "°"}
